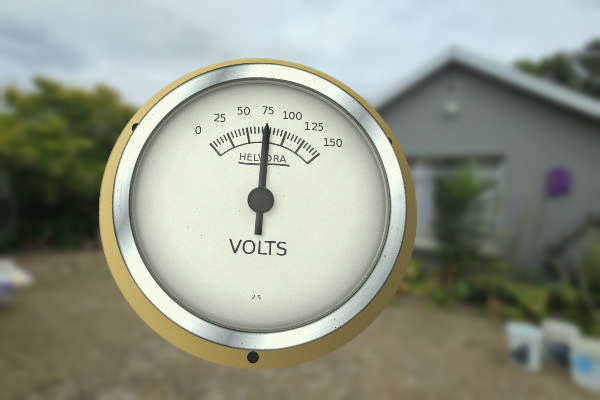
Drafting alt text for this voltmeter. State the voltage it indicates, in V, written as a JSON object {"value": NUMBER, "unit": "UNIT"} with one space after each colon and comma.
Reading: {"value": 75, "unit": "V"}
